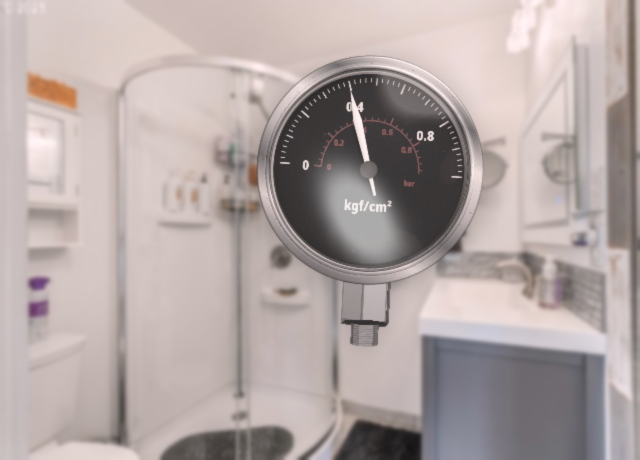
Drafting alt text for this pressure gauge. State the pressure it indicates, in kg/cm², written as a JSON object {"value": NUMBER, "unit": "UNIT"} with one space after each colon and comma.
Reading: {"value": 0.4, "unit": "kg/cm²"}
